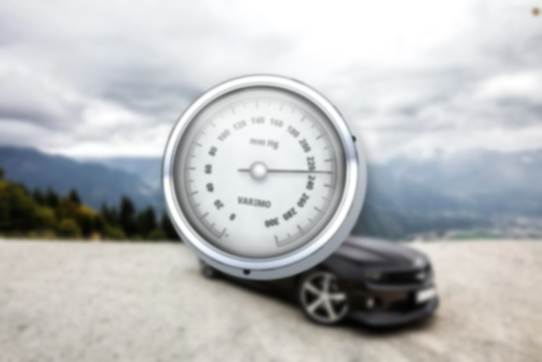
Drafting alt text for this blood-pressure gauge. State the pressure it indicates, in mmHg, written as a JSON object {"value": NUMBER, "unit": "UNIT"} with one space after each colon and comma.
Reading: {"value": 230, "unit": "mmHg"}
